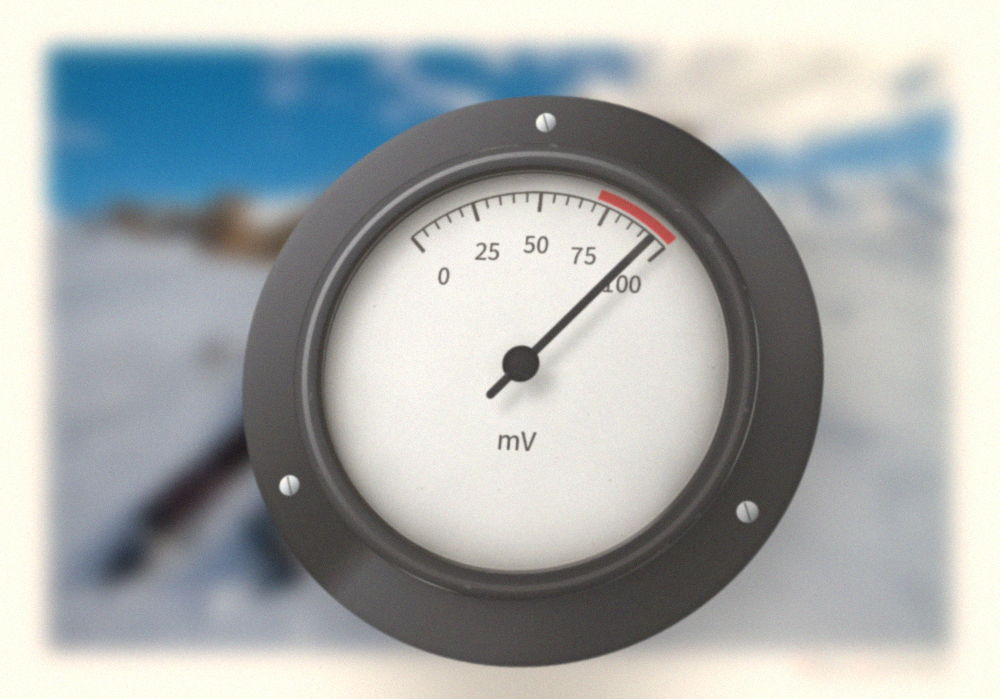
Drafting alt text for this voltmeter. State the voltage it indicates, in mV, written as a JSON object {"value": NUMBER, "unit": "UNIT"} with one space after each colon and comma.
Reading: {"value": 95, "unit": "mV"}
